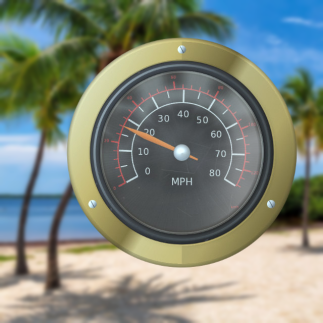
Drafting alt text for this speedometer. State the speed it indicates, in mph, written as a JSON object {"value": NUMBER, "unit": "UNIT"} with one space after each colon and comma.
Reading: {"value": 17.5, "unit": "mph"}
